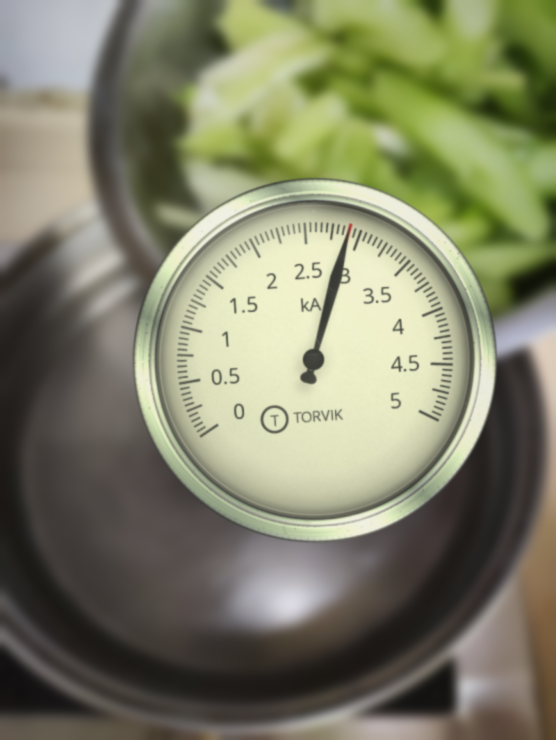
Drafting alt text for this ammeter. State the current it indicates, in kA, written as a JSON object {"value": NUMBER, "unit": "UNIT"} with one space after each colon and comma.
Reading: {"value": 2.9, "unit": "kA"}
